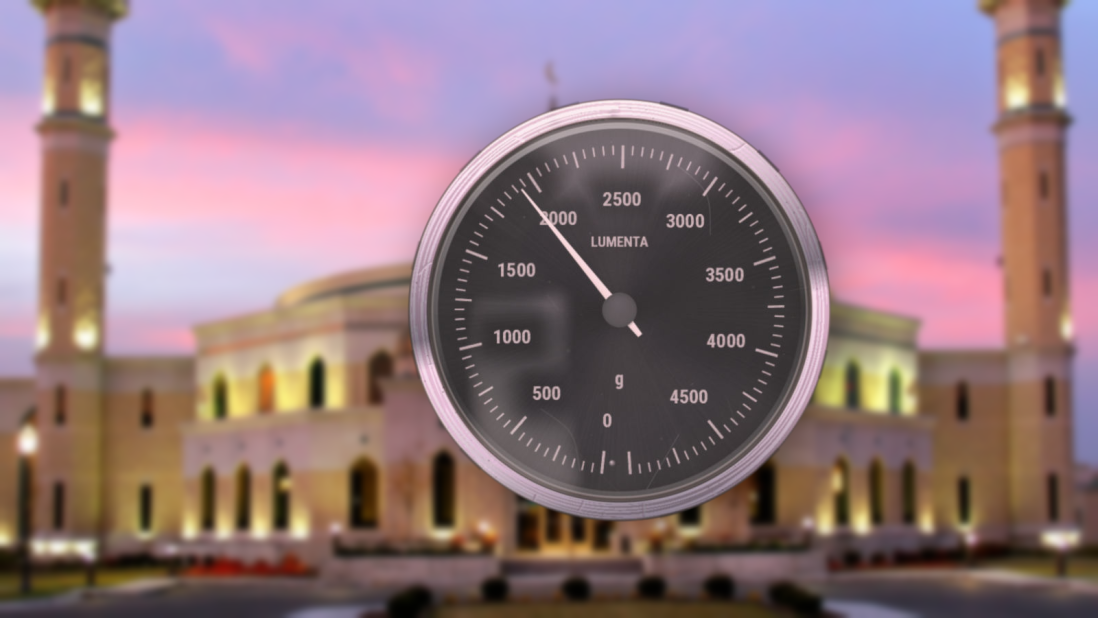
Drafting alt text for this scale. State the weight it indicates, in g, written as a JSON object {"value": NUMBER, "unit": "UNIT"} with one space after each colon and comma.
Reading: {"value": 1925, "unit": "g"}
